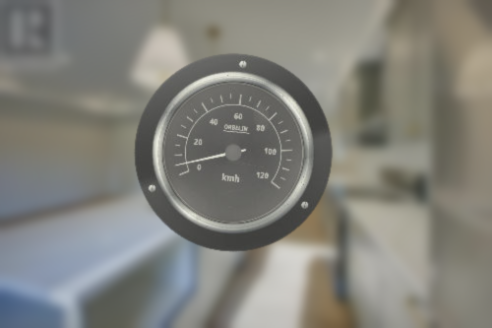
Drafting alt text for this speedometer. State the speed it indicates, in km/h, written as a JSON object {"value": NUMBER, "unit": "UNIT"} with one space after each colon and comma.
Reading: {"value": 5, "unit": "km/h"}
